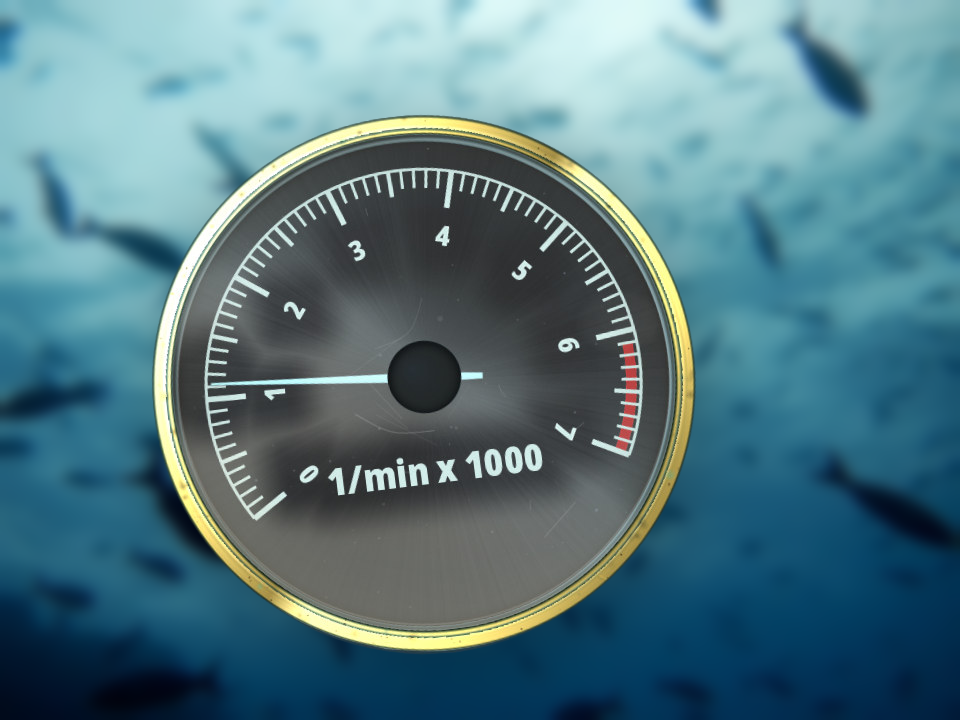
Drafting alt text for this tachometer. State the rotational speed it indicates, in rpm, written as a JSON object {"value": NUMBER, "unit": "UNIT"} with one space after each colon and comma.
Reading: {"value": 1100, "unit": "rpm"}
